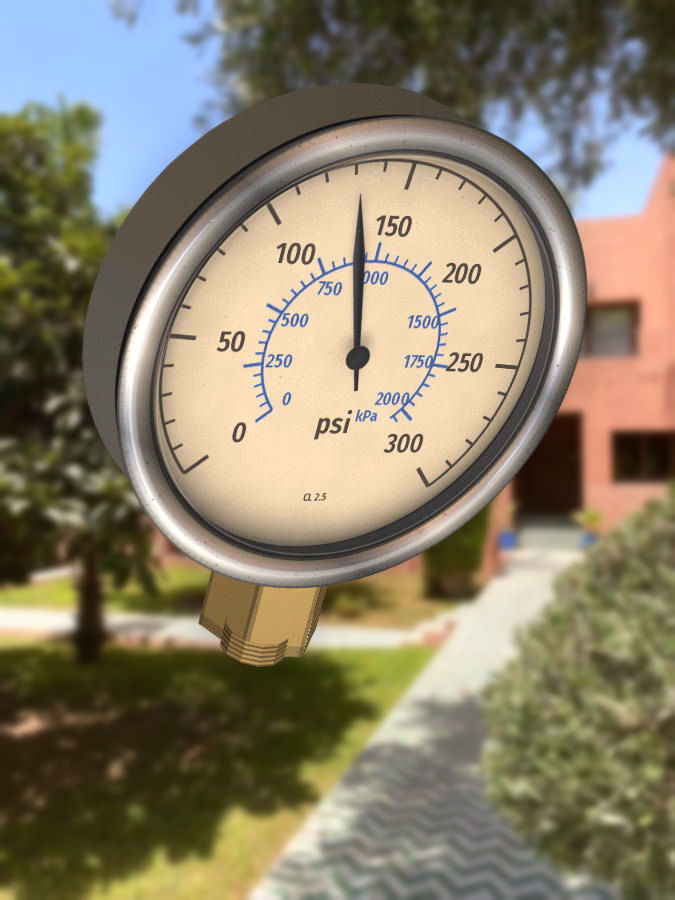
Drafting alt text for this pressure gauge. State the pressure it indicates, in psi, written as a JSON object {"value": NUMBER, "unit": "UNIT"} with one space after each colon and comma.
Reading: {"value": 130, "unit": "psi"}
